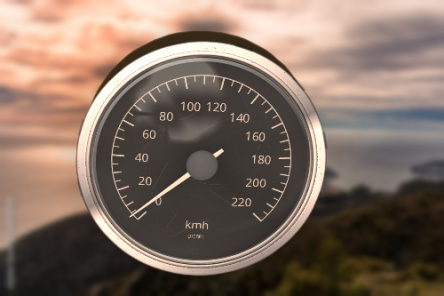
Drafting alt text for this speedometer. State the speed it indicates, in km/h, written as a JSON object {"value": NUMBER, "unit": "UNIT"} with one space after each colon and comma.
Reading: {"value": 5, "unit": "km/h"}
